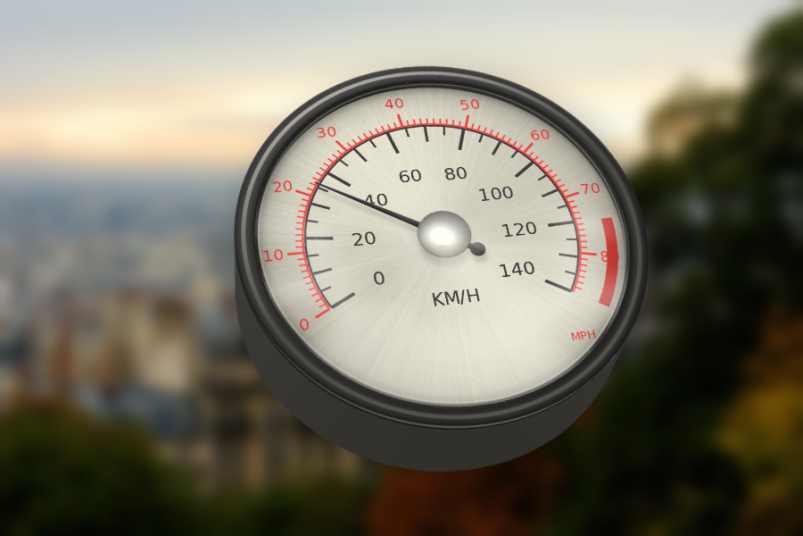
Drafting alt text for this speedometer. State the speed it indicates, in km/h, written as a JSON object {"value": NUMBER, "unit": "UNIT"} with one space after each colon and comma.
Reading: {"value": 35, "unit": "km/h"}
